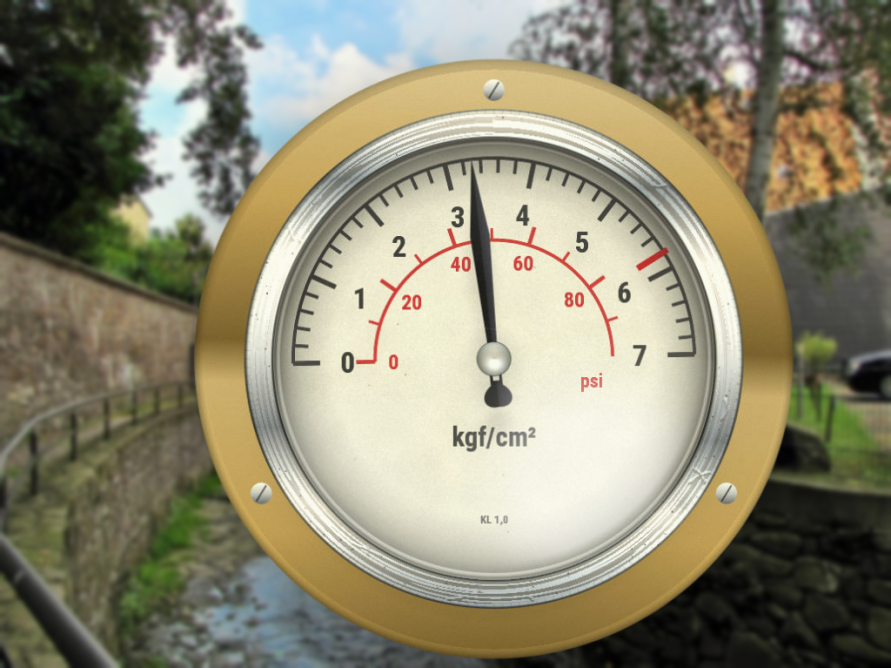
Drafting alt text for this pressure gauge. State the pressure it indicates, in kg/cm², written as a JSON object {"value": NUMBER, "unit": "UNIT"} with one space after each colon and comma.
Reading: {"value": 3.3, "unit": "kg/cm²"}
